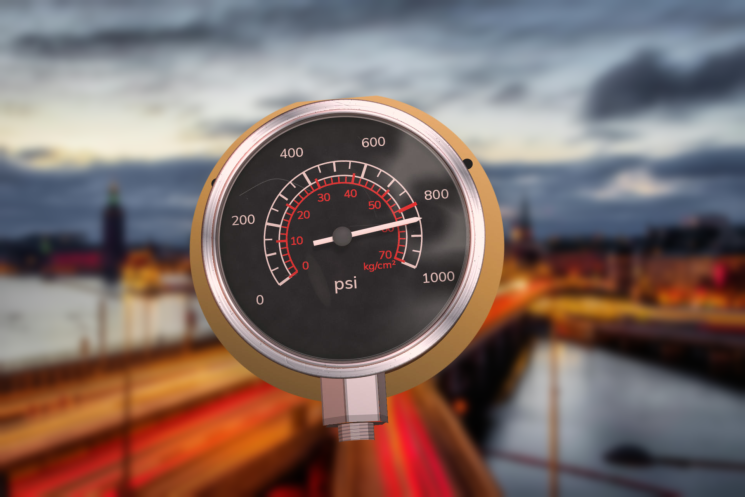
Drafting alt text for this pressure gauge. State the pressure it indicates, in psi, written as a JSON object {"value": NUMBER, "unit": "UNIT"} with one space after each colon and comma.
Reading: {"value": 850, "unit": "psi"}
